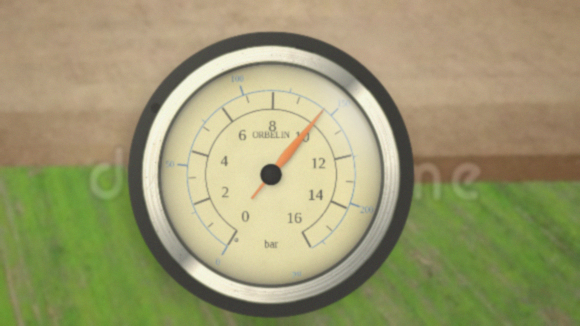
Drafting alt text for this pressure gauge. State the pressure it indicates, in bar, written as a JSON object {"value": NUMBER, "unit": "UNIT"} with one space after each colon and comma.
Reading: {"value": 10, "unit": "bar"}
